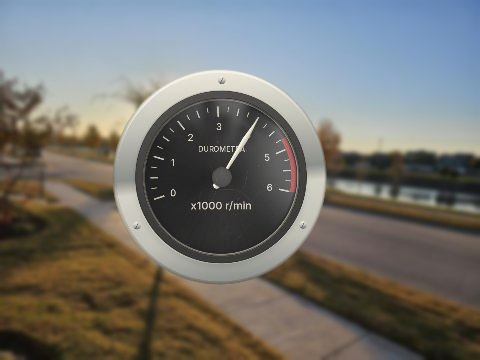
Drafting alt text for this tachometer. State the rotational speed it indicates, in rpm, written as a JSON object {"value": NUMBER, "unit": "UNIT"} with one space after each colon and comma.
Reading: {"value": 4000, "unit": "rpm"}
